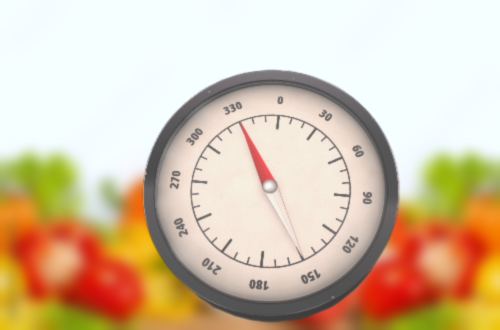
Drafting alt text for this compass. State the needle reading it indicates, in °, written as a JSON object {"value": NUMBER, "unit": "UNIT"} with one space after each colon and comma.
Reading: {"value": 330, "unit": "°"}
